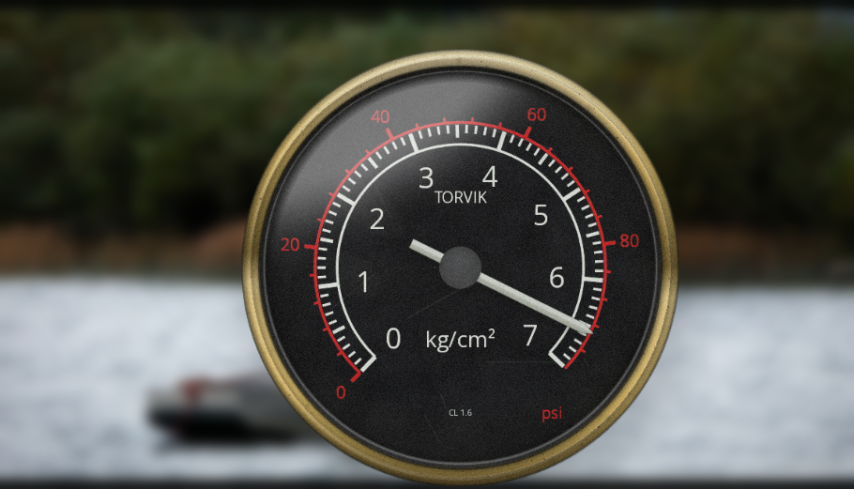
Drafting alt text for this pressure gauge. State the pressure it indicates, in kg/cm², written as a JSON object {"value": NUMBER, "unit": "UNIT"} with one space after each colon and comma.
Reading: {"value": 6.55, "unit": "kg/cm²"}
